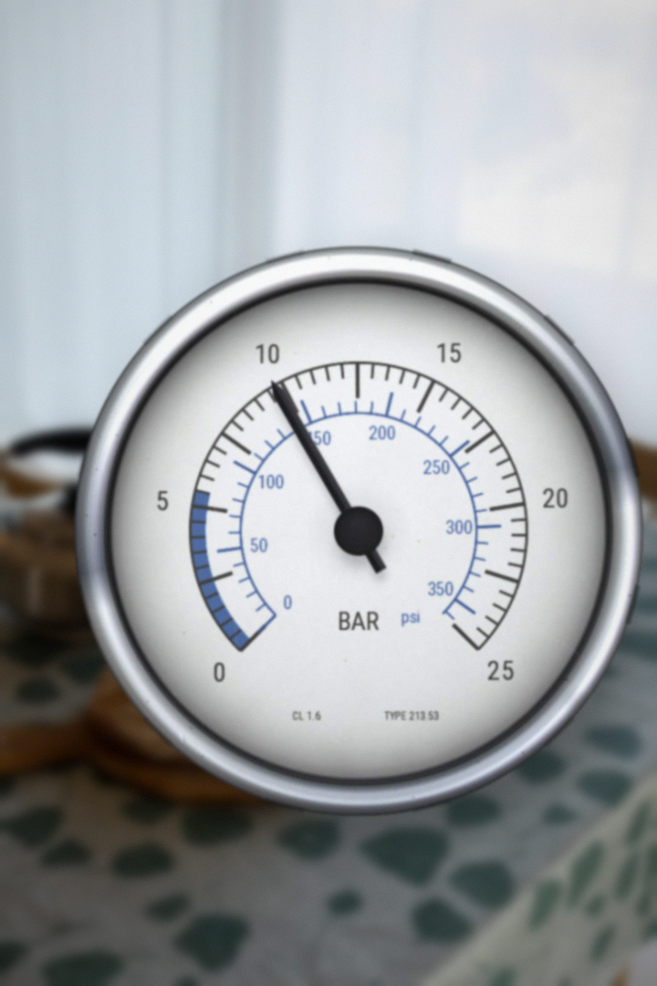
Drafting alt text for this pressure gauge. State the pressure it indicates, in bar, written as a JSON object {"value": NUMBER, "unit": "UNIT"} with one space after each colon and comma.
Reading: {"value": 9.75, "unit": "bar"}
